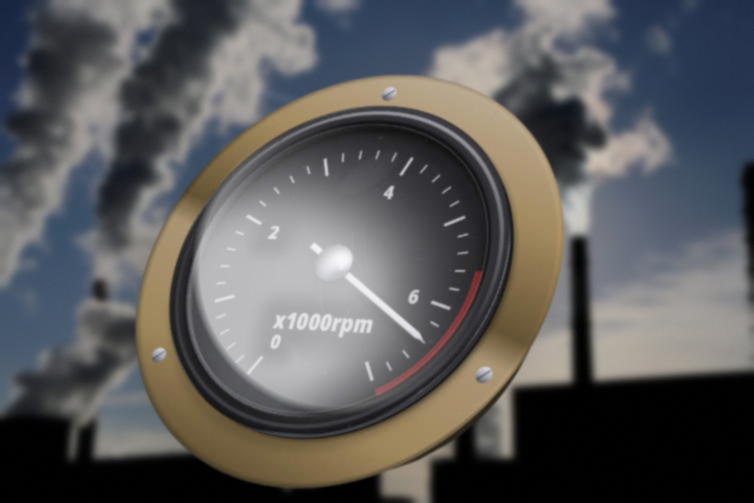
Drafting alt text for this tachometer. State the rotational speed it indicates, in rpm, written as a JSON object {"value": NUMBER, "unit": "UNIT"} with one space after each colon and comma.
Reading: {"value": 6400, "unit": "rpm"}
